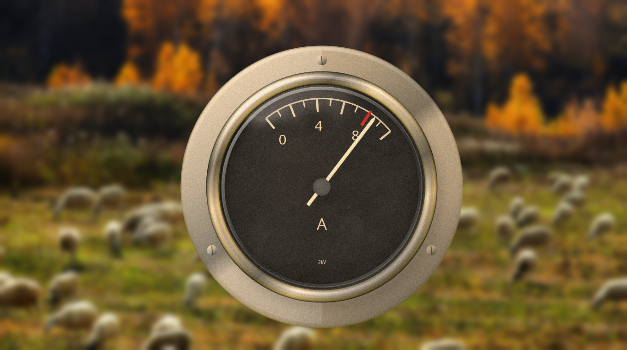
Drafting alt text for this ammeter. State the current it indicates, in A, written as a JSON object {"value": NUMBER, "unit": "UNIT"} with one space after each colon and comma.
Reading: {"value": 8.5, "unit": "A"}
